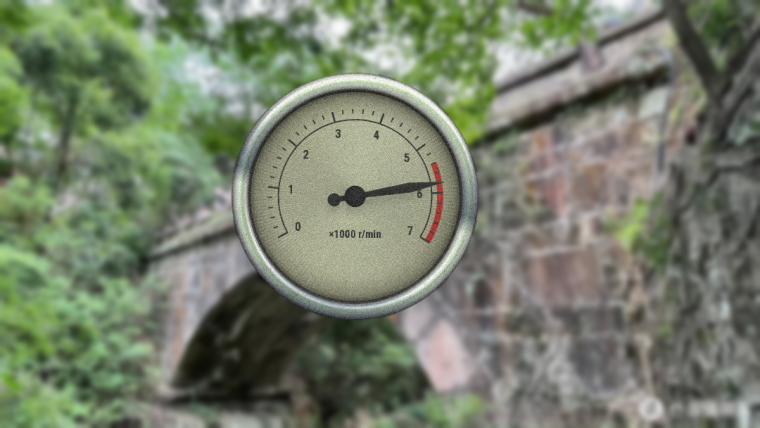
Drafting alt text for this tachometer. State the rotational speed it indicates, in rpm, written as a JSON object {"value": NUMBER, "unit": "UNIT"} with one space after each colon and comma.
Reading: {"value": 5800, "unit": "rpm"}
